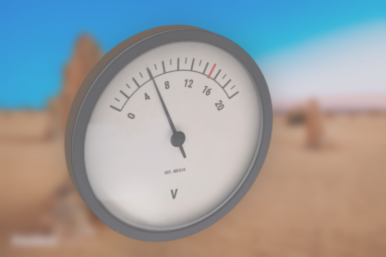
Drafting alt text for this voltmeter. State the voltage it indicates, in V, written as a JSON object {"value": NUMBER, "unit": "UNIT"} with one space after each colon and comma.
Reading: {"value": 6, "unit": "V"}
